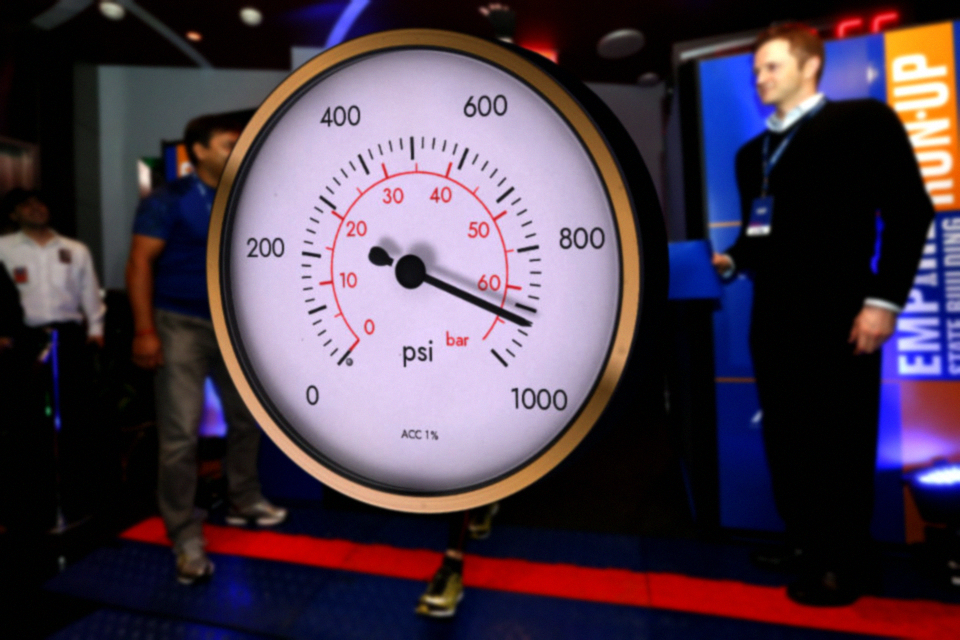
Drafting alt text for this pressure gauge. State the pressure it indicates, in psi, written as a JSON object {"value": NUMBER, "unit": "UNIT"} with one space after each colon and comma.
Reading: {"value": 920, "unit": "psi"}
